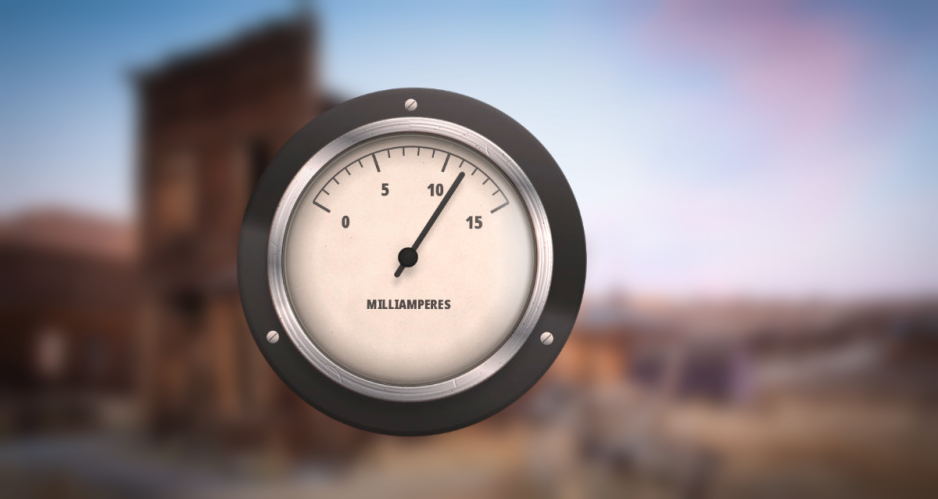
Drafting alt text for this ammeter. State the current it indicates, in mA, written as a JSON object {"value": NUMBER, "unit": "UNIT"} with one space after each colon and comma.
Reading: {"value": 11.5, "unit": "mA"}
